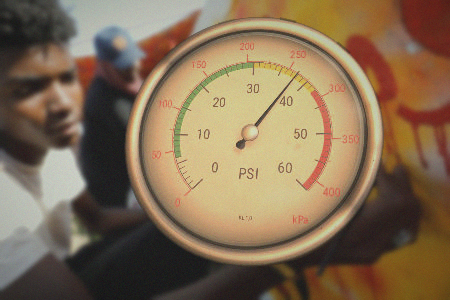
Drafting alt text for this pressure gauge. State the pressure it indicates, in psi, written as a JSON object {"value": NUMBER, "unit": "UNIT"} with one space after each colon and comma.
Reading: {"value": 38, "unit": "psi"}
